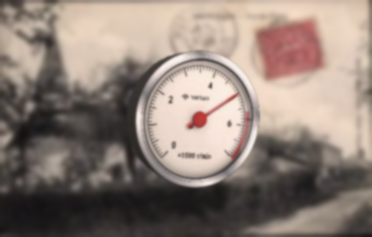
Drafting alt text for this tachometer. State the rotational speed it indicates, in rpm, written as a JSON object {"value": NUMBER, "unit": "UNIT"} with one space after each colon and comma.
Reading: {"value": 5000, "unit": "rpm"}
